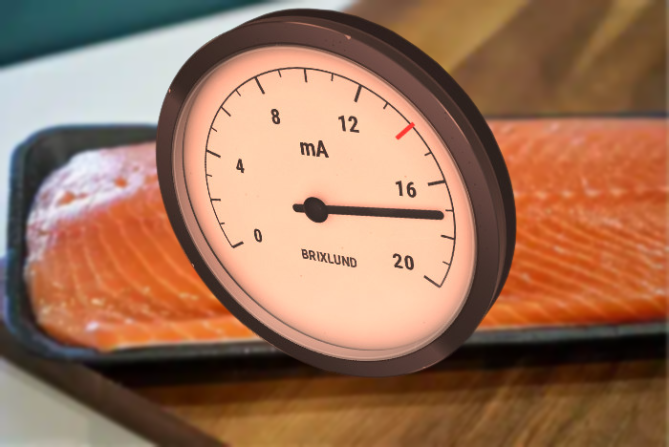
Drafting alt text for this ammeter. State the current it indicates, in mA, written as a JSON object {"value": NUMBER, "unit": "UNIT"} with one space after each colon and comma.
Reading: {"value": 17, "unit": "mA"}
